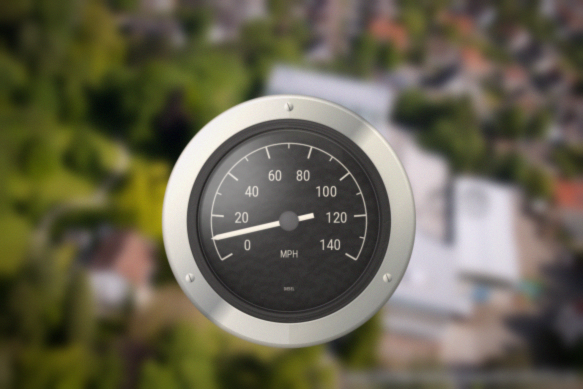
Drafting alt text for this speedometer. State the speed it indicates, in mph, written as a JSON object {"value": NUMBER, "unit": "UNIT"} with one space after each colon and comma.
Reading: {"value": 10, "unit": "mph"}
